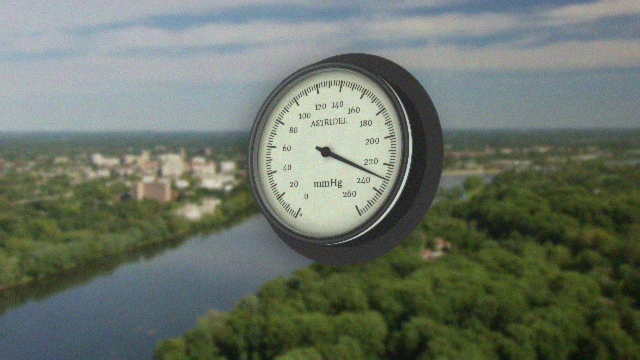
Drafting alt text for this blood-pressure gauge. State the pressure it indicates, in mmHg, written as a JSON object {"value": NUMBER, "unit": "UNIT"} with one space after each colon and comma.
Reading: {"value": 230, "unit": "mmHg"}
